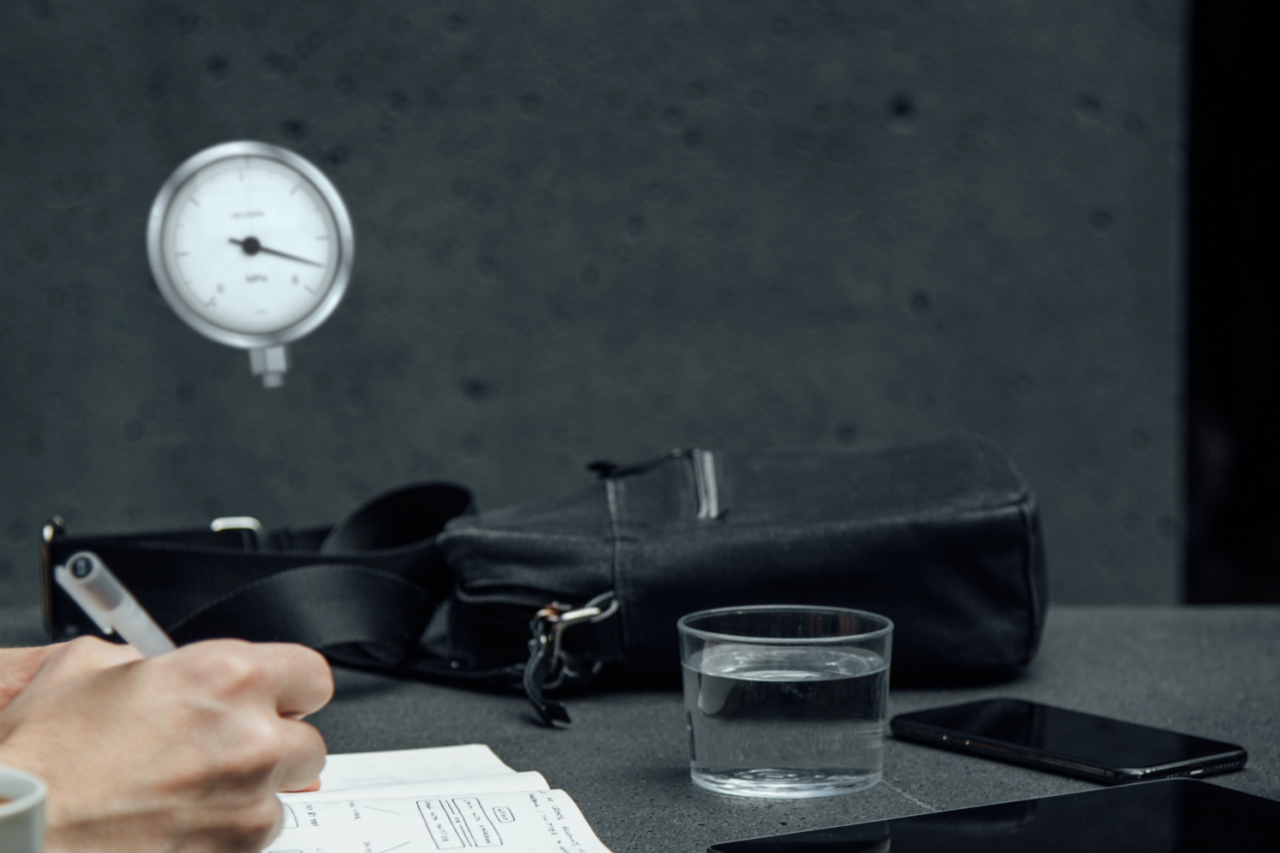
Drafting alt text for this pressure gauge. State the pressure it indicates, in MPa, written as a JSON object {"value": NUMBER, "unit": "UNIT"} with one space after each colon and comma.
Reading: {"value": 5.5, "unit": "MPa"}
